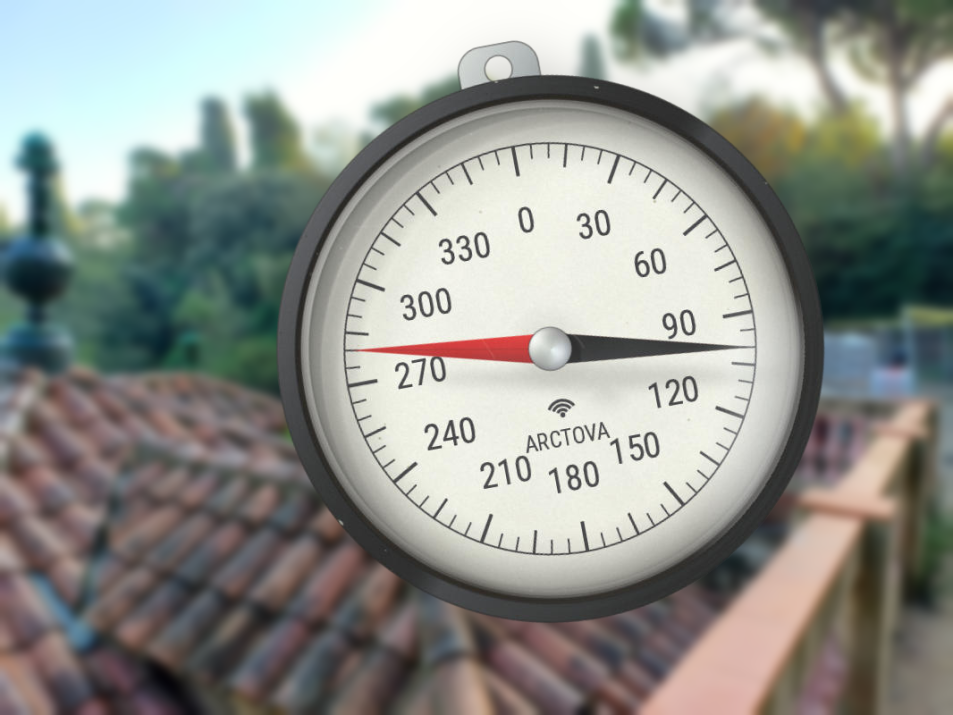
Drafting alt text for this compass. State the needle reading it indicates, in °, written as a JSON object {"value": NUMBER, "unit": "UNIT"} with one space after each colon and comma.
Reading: {"value": 280, "unit": "°"}
